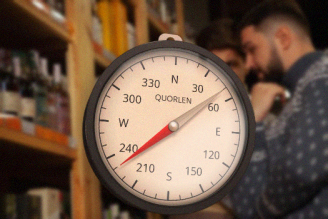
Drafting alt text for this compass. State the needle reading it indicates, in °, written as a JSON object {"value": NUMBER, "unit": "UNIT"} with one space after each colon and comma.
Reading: {"value": 230, "unit": "°"}
